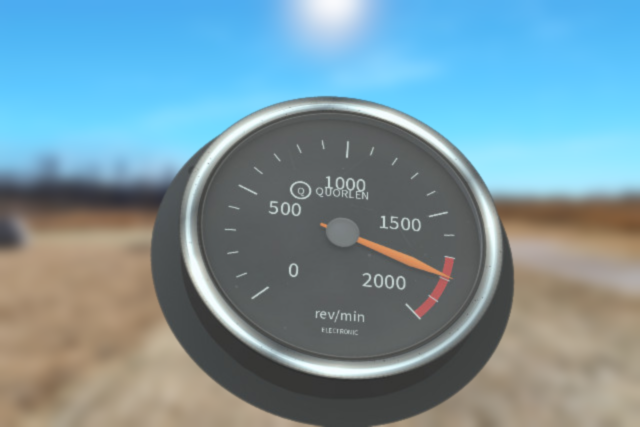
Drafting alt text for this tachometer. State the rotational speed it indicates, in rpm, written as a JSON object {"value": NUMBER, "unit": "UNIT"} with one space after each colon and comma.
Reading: {"value": 1800, "unit": "rpm"}
